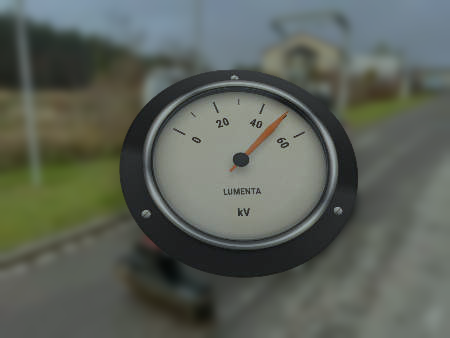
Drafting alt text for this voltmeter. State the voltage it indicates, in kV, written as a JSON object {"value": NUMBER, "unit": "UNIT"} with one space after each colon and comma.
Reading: {"value": 50, "unit": "kV"}
